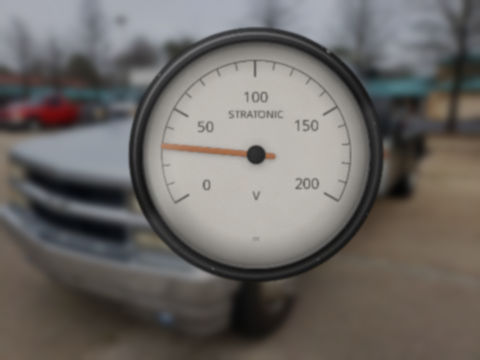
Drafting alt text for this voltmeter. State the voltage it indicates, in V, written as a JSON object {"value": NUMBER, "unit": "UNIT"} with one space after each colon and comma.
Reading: {"value": 30, "unit": "V"}
